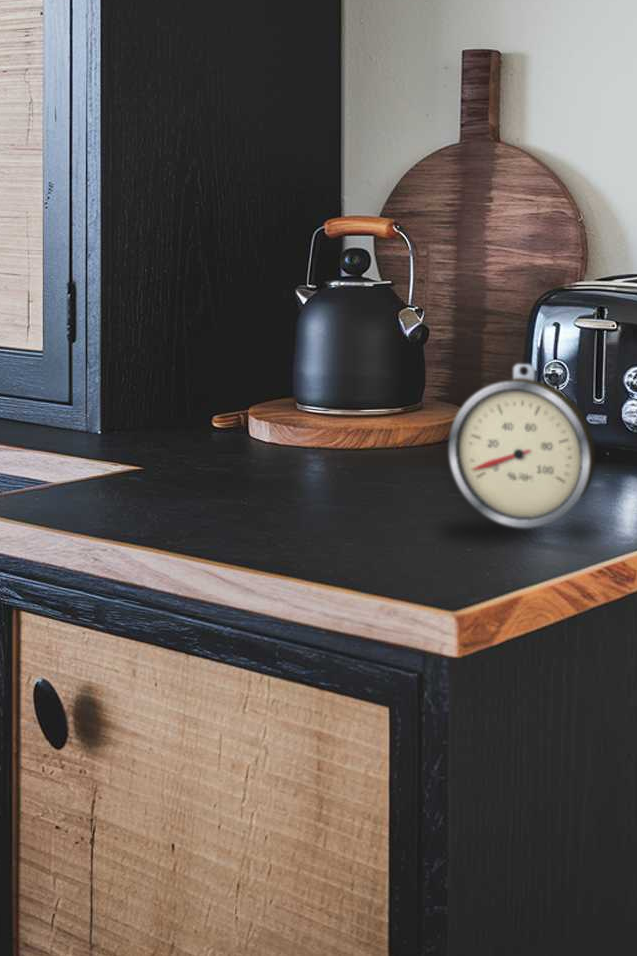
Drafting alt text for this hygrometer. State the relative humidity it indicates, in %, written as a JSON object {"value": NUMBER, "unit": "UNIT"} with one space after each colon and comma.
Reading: {"value": 4, "unit": "%"}
